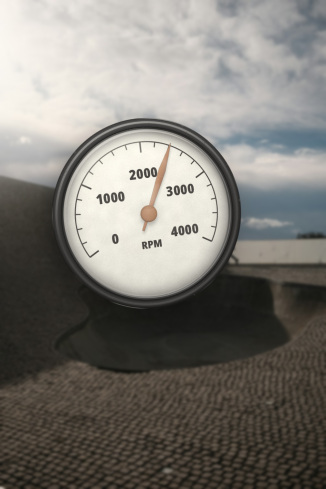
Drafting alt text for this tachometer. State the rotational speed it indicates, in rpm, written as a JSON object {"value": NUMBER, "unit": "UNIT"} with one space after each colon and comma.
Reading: {"value": 2400, "unit": "rpm"}
